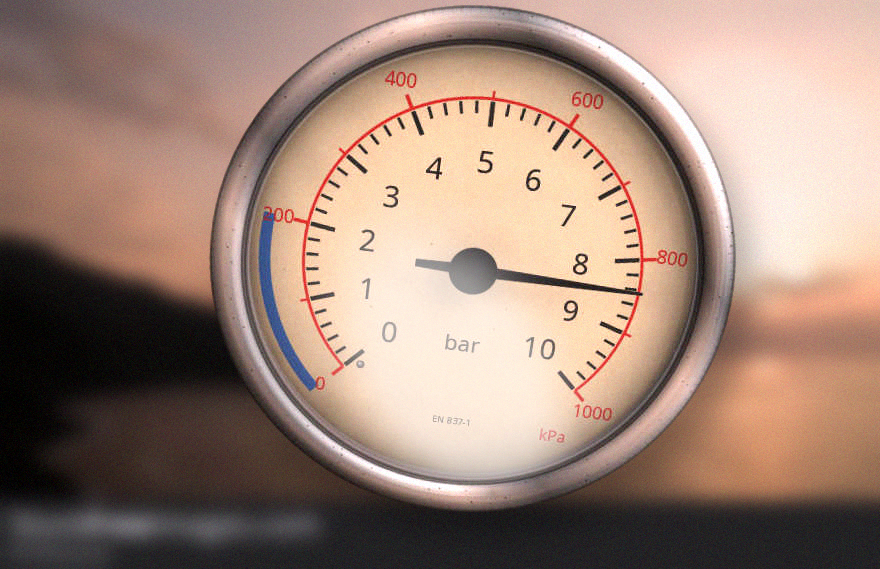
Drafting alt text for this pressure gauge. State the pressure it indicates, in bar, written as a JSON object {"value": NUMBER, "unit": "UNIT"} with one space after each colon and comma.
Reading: {"value": 8.4, "unit": "bar"}
